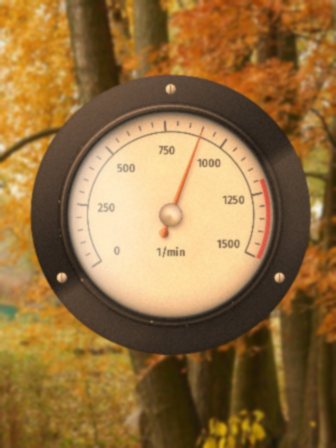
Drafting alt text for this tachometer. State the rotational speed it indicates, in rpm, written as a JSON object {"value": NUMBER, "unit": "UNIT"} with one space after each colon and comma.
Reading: {"value": 900, "unit": "rpm"}
